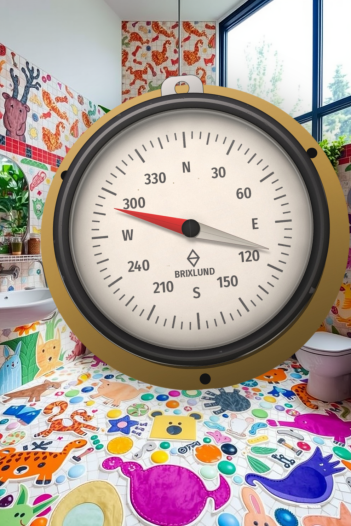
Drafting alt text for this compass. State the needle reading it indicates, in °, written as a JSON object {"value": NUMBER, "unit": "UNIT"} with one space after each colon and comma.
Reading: {"value": 290, "unit": "°"}
